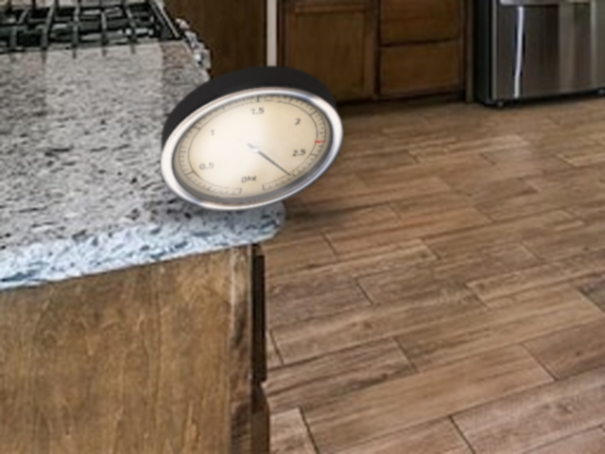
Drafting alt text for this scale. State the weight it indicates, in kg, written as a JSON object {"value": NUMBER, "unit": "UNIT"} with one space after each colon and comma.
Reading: {"value": 2.75, "unit": "kg"}
